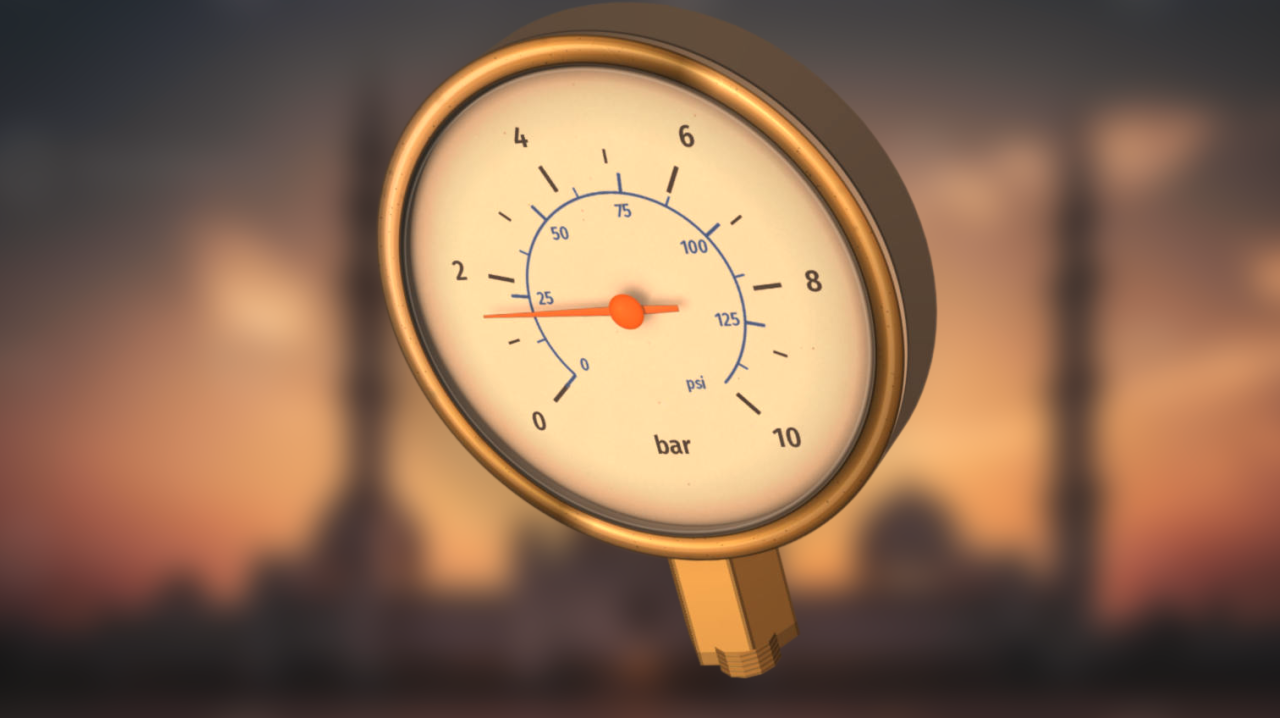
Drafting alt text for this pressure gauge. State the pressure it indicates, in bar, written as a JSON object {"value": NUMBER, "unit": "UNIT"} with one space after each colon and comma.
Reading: {"value": 1.5, "unit": "bar"}
